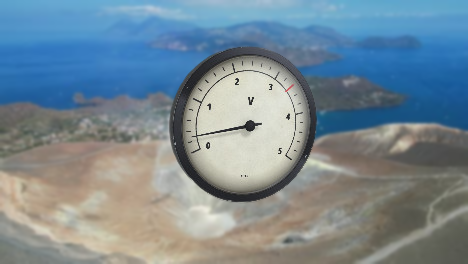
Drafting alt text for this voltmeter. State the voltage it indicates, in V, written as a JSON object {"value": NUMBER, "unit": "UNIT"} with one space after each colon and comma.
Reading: {"value": 0.3, "unit": "V"}
